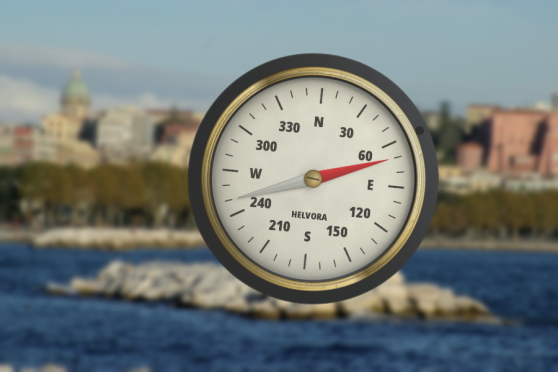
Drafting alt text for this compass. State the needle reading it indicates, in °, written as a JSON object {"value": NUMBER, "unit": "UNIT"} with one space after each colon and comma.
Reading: {"value": 70, "unit": "°"}
